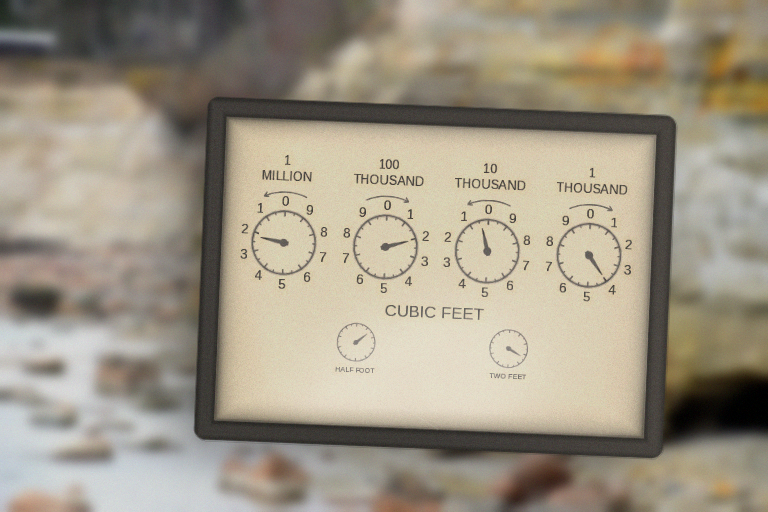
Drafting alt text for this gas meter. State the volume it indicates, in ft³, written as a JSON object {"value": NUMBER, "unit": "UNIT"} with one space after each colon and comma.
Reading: {"value": 220400, "unit": "ft³"}
